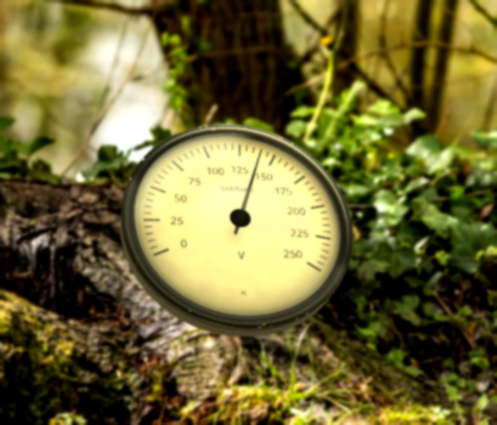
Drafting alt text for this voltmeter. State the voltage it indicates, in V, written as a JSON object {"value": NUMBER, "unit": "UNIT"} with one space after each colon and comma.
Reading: {"value": 140, "unit": "V"}
